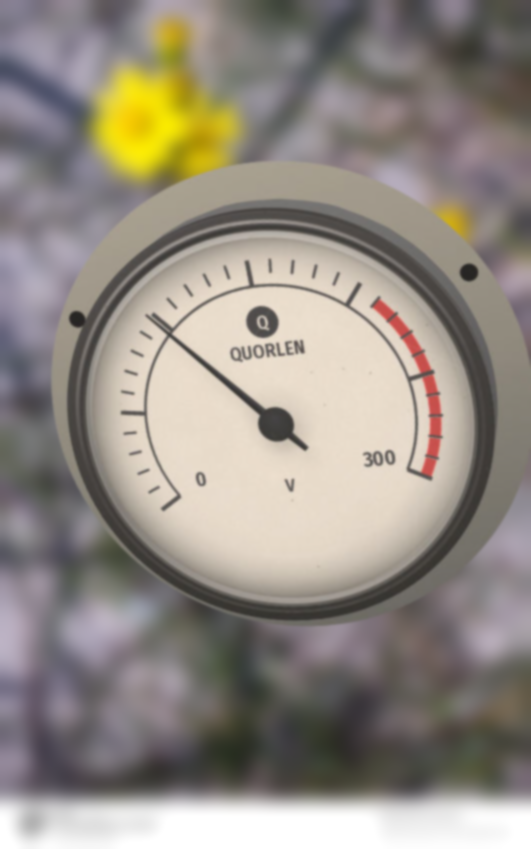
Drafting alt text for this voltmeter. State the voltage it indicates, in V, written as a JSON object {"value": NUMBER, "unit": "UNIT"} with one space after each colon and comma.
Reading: {"value": 100, "unit": "V"}
